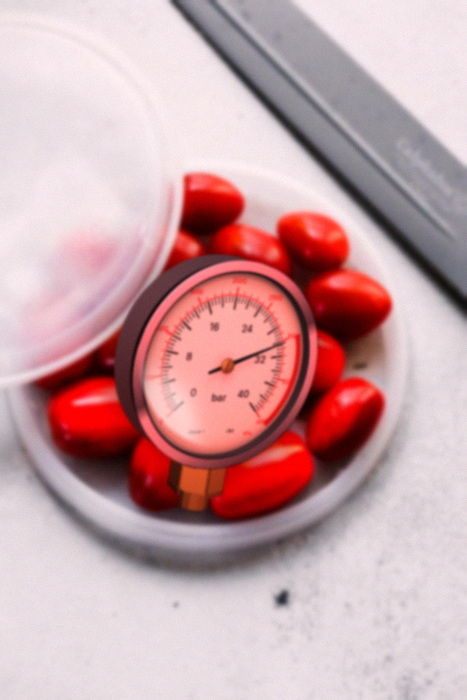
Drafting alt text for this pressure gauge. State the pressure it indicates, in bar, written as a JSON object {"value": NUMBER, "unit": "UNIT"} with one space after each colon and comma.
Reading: {"value": 30, "unit": "bar"}
